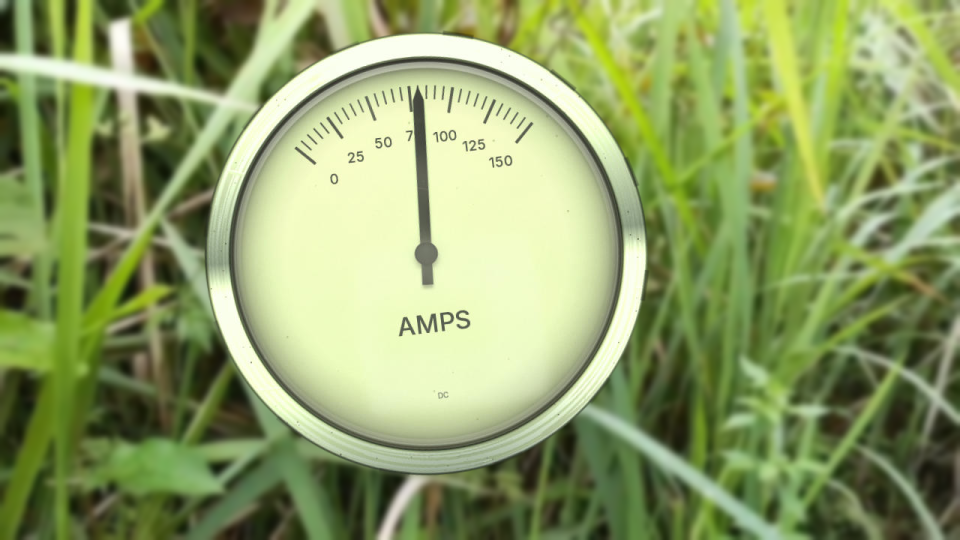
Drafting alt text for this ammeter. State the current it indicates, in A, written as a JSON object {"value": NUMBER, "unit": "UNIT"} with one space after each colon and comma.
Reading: {"value": 80, "unit": "A"}
